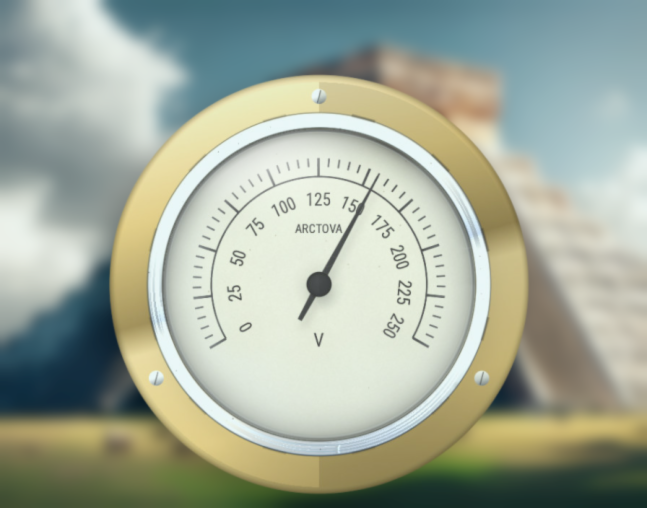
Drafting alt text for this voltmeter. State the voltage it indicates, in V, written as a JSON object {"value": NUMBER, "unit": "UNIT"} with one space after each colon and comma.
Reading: {"value": 155, "unit": "V"}
